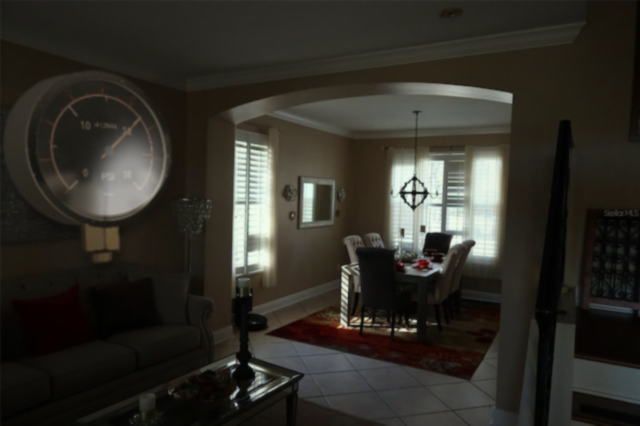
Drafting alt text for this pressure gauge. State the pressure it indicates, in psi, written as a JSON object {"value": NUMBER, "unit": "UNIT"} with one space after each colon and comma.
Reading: {"value": 20, "unit": "psi"}
